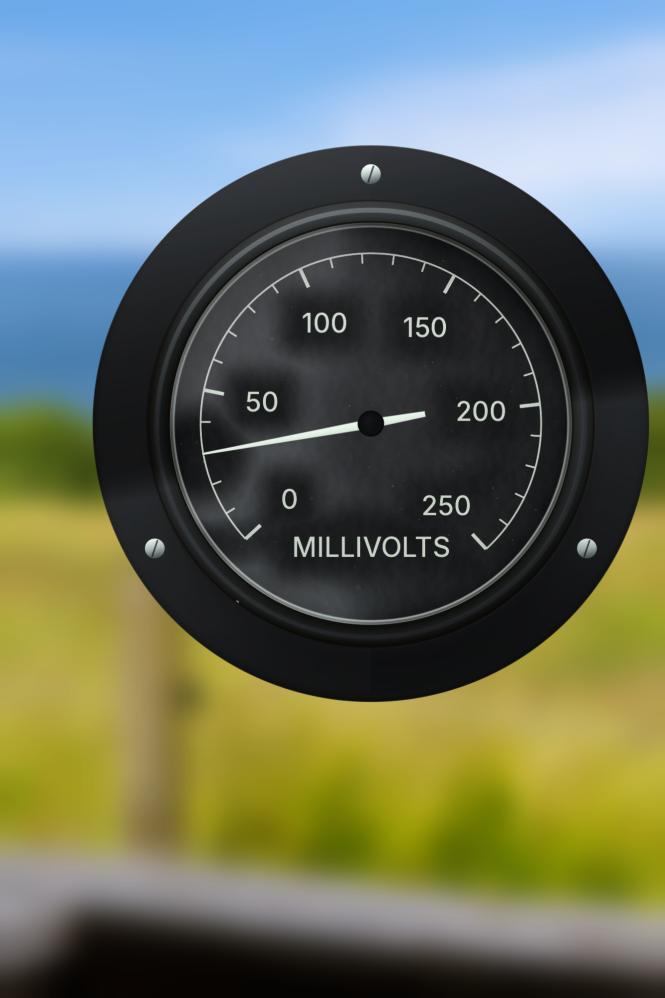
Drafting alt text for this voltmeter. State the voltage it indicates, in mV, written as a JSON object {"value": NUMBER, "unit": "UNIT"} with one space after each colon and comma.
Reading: {"value": 30, "unit": "mV"}
